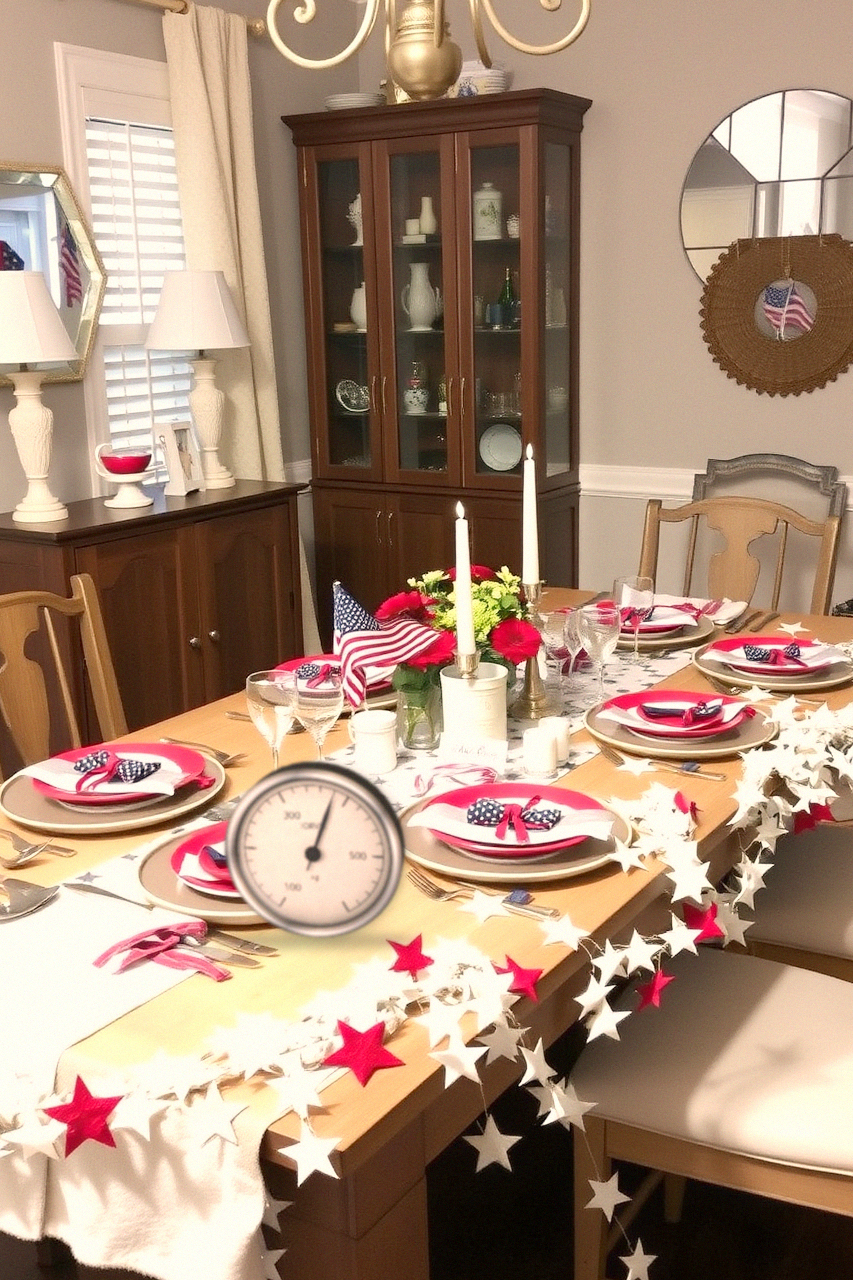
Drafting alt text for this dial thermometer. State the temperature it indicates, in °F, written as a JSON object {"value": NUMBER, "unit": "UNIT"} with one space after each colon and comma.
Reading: {"value": 380, "unit": "°F"}
